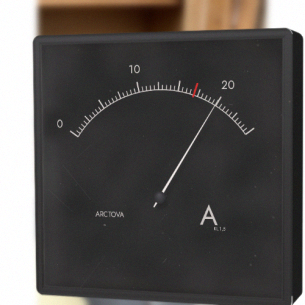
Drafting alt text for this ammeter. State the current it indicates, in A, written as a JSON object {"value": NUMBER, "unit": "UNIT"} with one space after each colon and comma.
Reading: {"value": 20, "unit": "A"}
